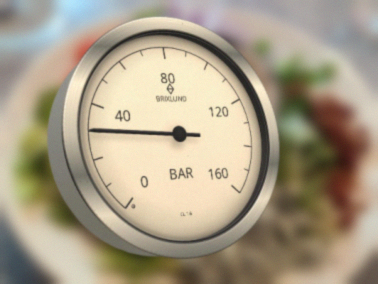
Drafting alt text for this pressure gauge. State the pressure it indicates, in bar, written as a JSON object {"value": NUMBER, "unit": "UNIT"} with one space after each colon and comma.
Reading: {"value": 30, "unit": "bar"}
